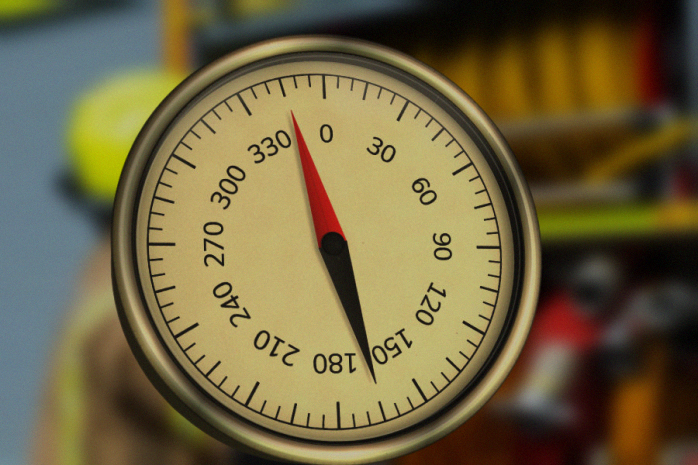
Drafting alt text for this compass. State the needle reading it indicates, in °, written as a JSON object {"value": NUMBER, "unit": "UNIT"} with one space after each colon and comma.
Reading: {"value": 345, "unit": "°"}
